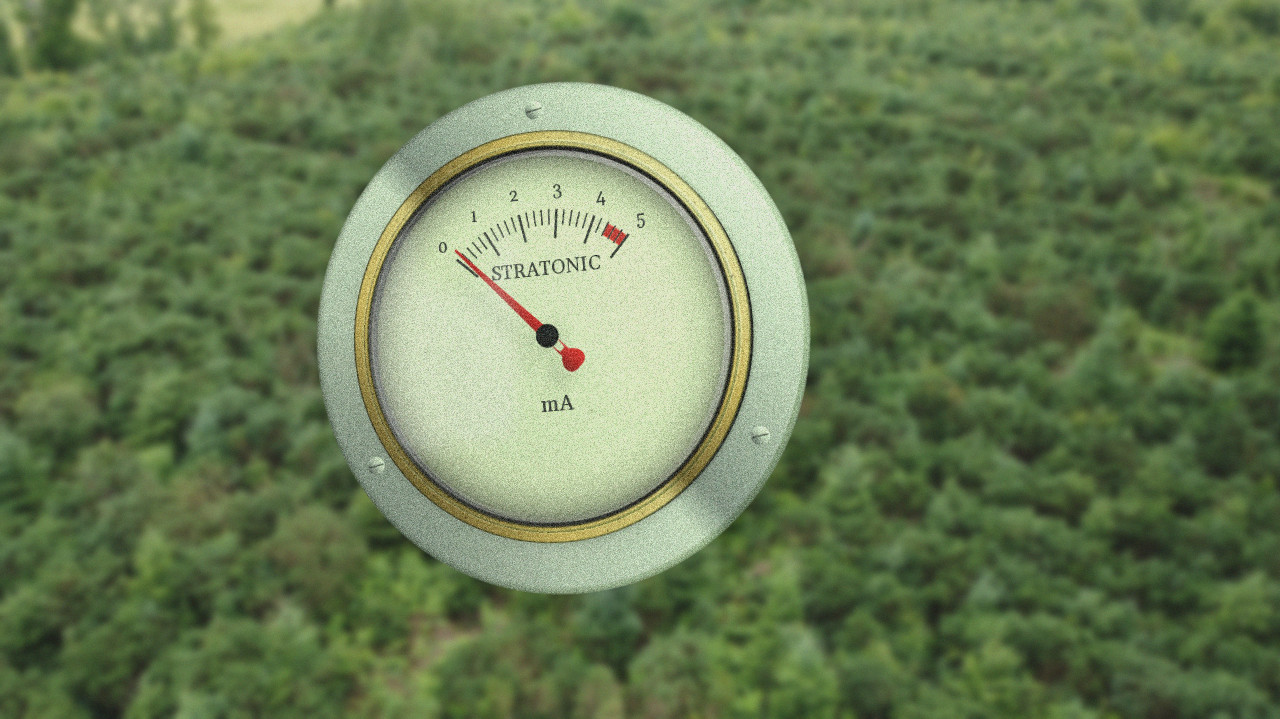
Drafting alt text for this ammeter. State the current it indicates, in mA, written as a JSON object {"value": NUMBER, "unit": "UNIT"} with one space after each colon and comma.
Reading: {"value": 0.2, "unit": "mA"}
